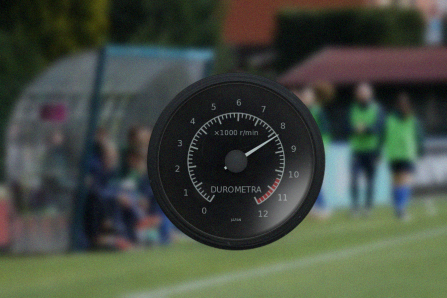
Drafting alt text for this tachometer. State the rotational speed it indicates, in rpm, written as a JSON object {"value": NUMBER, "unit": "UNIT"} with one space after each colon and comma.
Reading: {"value": 8200, "unit": "rpm"}
